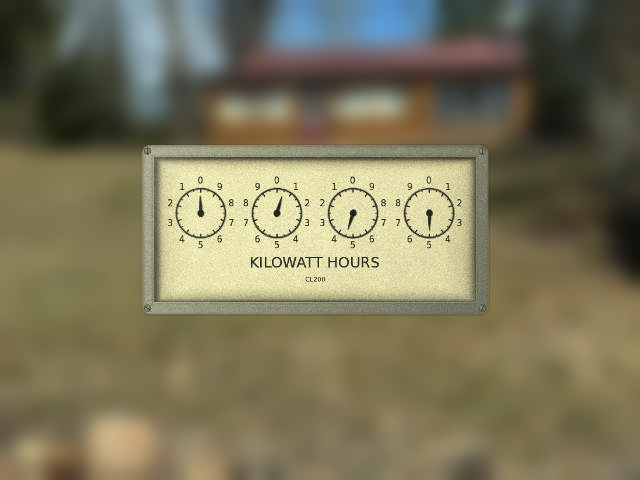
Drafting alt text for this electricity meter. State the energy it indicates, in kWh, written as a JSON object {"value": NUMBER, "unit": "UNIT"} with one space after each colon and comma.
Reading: {"value": 45, "unit": "kWh"}
